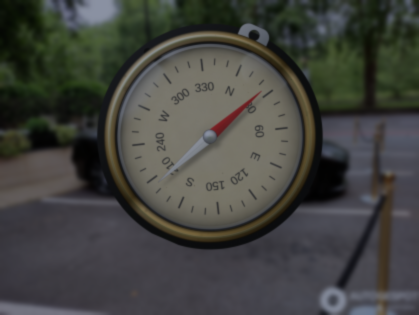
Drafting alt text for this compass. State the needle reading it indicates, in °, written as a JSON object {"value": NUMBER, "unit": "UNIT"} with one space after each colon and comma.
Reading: {"value": 25, "unit": "°"}
